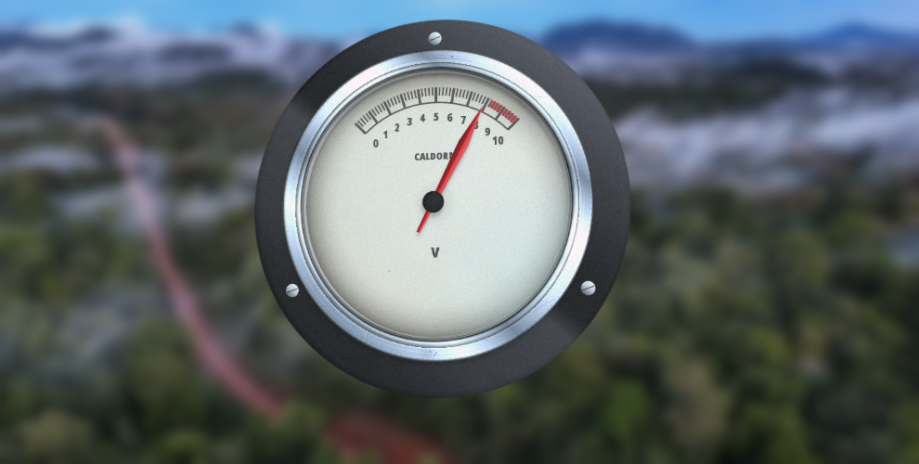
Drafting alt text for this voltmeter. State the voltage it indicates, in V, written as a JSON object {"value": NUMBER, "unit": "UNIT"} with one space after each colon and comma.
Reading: {"value": 8, "unit": "V"}
